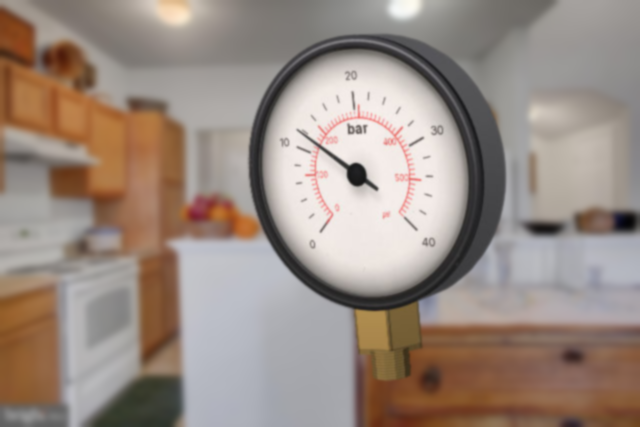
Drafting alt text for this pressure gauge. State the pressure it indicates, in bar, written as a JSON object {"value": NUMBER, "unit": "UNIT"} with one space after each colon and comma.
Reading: {"value": 12, "unit": "bar"}
